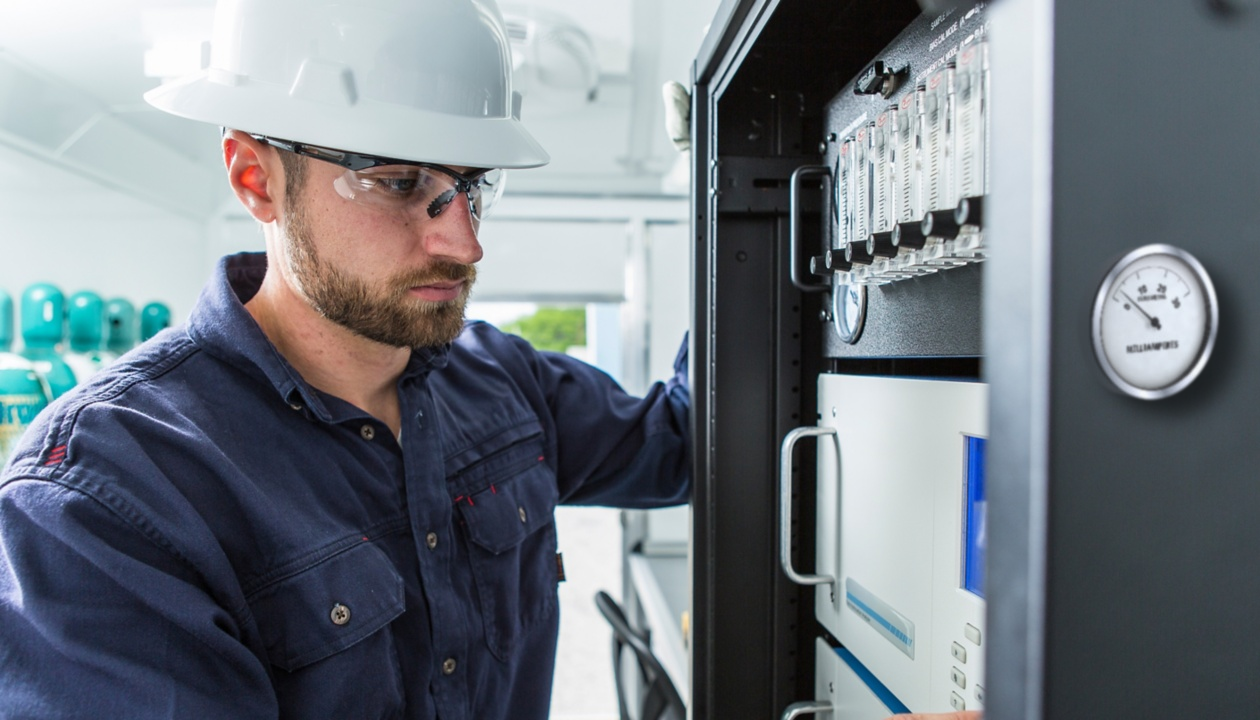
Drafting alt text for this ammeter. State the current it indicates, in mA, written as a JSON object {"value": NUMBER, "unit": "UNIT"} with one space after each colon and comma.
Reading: {"value": 2.5, "unit": "mA"}
